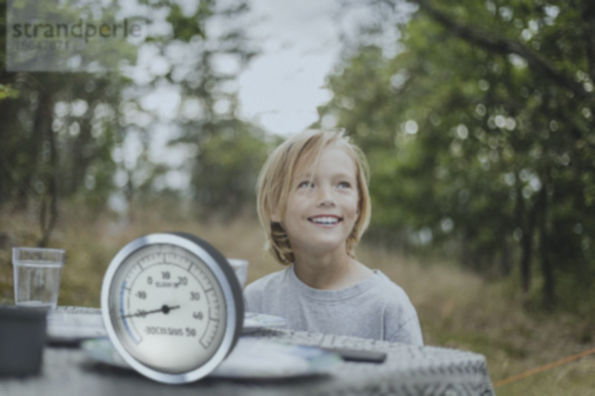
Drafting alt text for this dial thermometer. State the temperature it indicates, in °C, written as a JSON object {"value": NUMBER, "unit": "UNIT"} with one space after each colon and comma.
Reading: {"value": -20, "unit": "°C"}
